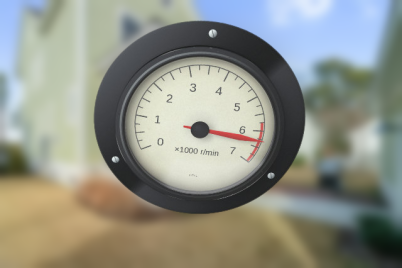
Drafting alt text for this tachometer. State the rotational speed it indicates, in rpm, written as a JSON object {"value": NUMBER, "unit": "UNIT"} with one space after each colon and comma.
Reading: {"value": 6250, "unit": "rpm"}
